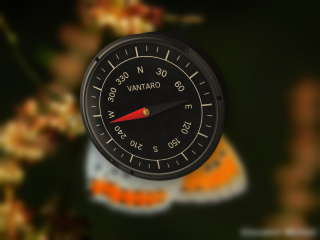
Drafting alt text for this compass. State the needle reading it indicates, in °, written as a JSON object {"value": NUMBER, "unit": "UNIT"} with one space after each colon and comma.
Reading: {"value": 260, "unit": "°"}
